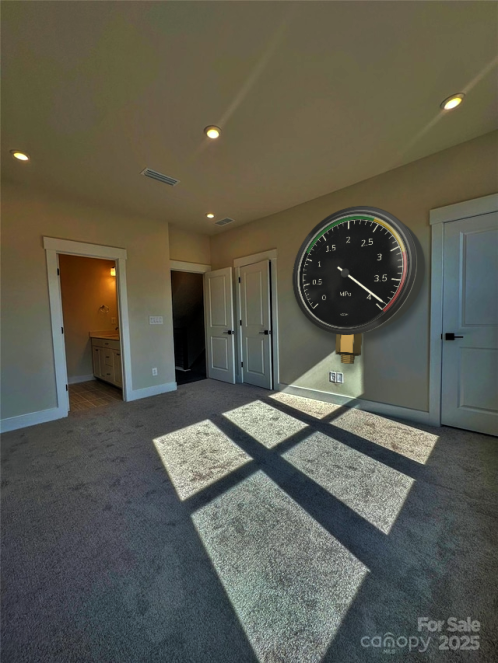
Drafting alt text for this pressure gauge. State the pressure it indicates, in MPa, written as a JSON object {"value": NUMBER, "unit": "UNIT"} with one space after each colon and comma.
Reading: {"value": 3.9, "unit": "MPa"}
